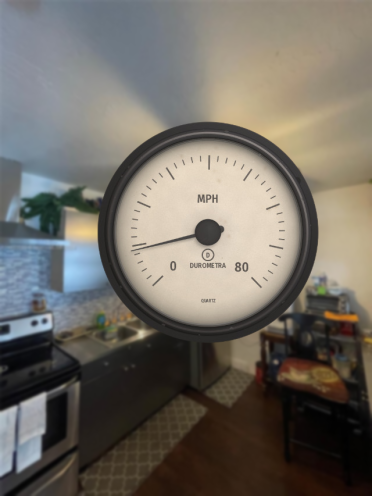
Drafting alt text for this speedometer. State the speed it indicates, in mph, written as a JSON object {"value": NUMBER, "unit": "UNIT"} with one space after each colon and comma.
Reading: {"value": 9, "unit": "mph"}
